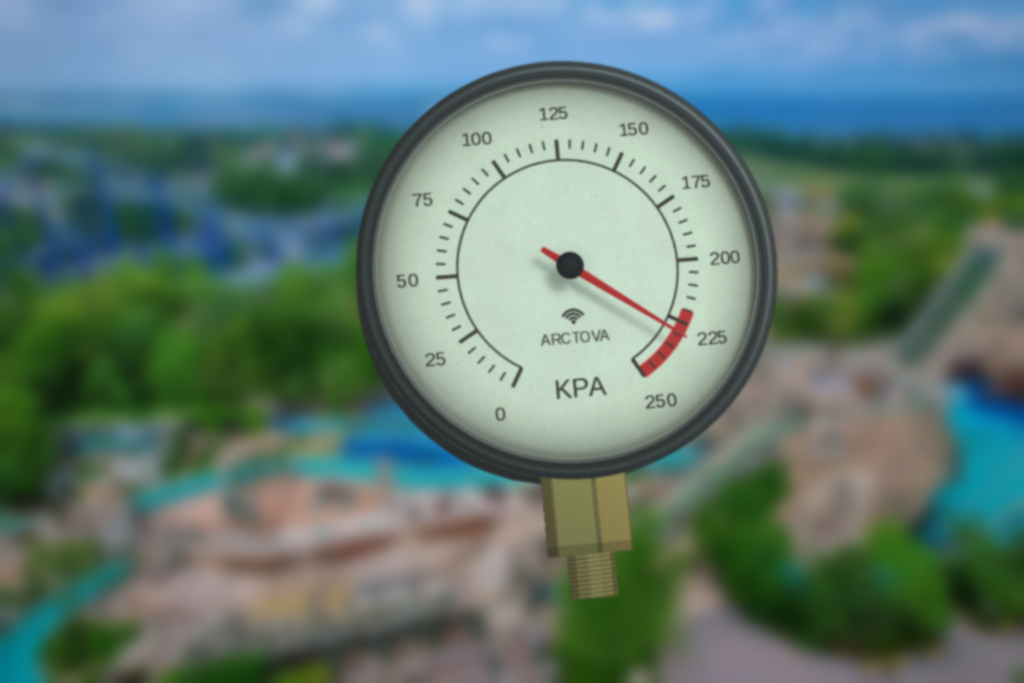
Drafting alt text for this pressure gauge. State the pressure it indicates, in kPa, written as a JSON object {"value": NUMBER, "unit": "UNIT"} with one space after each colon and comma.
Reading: {"value": 230, "unit": "kPa"}
